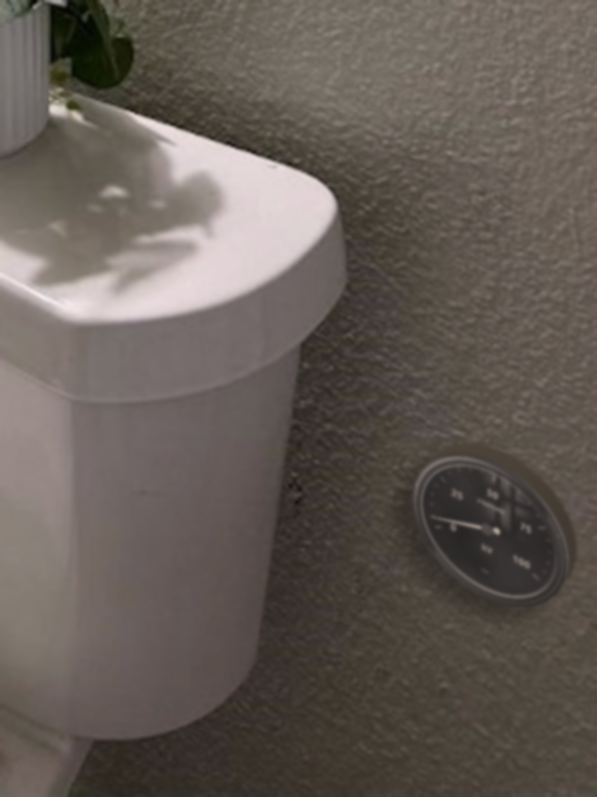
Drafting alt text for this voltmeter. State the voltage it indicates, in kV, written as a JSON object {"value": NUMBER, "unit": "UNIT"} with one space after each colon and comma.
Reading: {"value": 5, "unit": "kV"}
